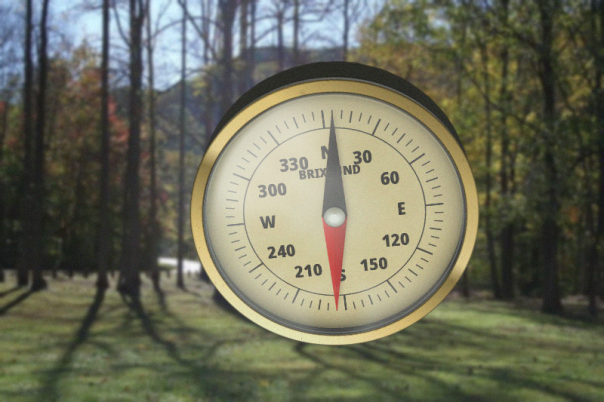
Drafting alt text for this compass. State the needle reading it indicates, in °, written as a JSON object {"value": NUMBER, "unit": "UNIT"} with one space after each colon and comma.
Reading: {"value": 185, "unit": "°"}
